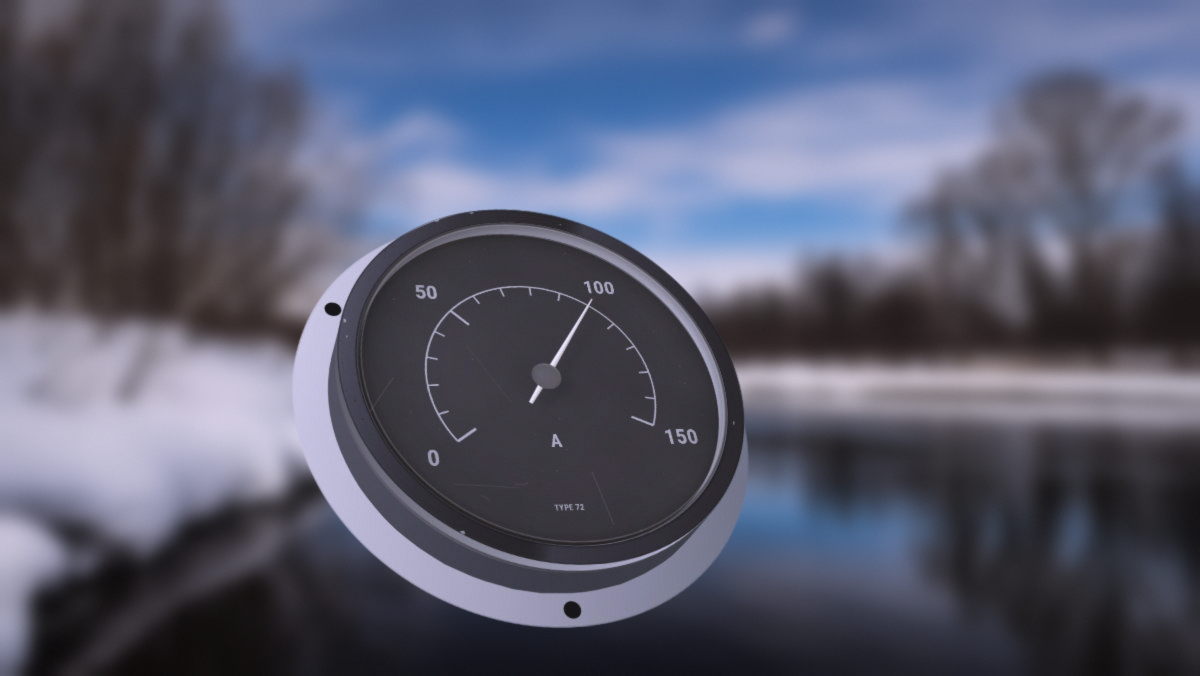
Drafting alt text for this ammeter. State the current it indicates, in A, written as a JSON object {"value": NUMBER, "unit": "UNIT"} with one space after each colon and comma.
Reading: {"value": 100, "unit": "A"}
